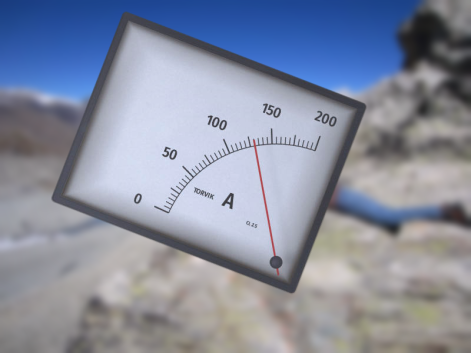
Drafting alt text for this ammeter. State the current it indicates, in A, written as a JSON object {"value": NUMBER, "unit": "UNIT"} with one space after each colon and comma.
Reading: {"value": 130, "unit": "A"}
